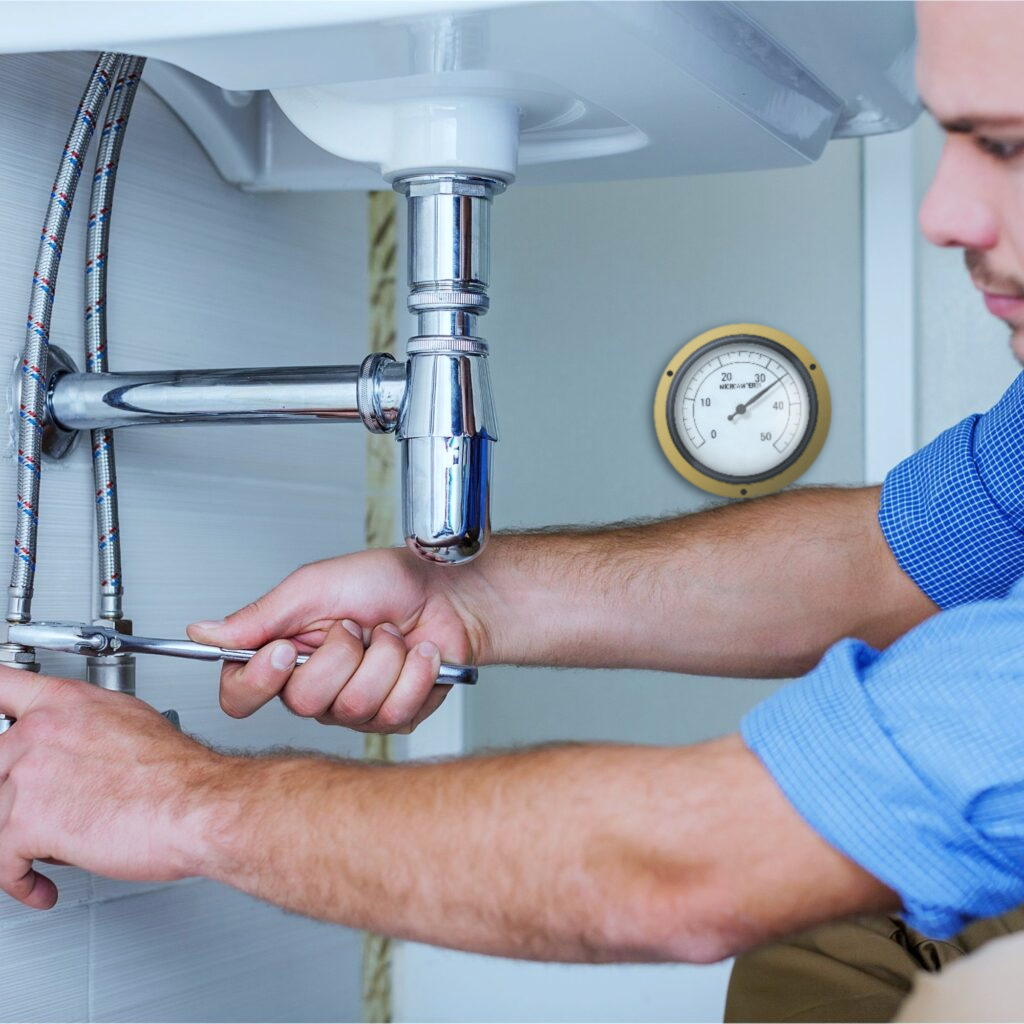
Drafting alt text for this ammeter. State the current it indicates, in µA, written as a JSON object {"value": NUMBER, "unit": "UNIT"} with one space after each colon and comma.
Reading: {"value": 34, "unit": "µA"}
